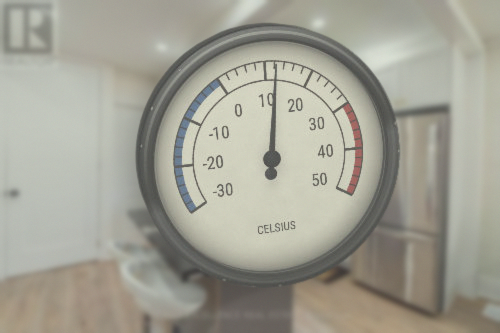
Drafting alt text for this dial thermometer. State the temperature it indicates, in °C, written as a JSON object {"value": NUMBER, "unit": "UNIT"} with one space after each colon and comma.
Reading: {"value": 12, "unit": "°C"}
